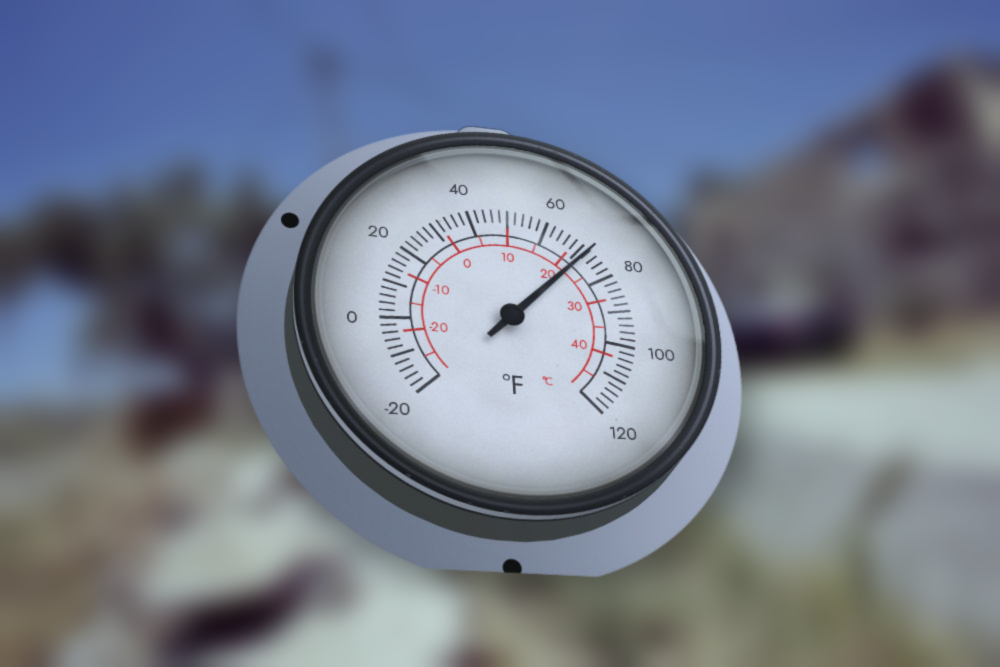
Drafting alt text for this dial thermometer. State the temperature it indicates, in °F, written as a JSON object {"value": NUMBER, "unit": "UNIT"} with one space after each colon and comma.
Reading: {"value": 72, "unit": "°F"}
